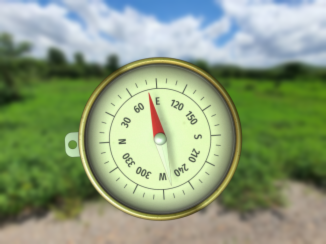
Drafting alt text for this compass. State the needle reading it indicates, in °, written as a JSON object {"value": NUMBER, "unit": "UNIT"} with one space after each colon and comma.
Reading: {"value": 80, "unit": "°"}
